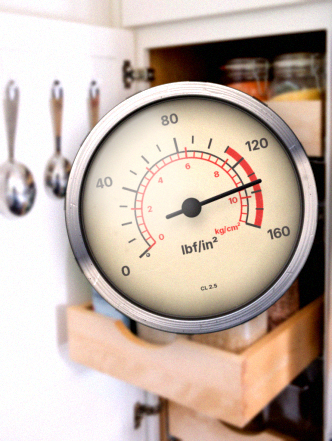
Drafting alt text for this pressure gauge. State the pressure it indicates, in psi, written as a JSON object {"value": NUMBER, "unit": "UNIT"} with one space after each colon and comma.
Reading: {"value": 135, "unit": "psi"}
